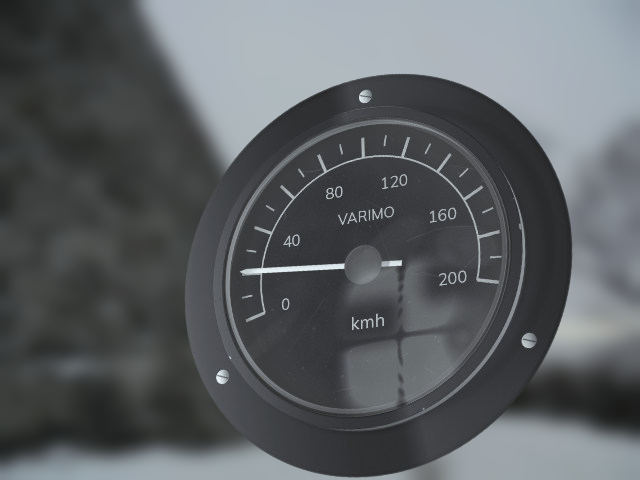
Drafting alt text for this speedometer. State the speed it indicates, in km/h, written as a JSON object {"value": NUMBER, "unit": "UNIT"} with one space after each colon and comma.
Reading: {"value": 20, "unit": "km/h"}
